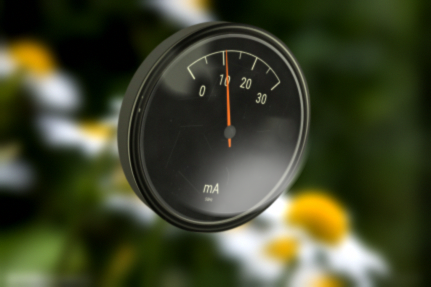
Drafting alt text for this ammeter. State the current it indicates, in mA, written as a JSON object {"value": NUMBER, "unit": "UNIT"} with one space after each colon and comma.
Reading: {"value": 10, "unit": "mA"}
